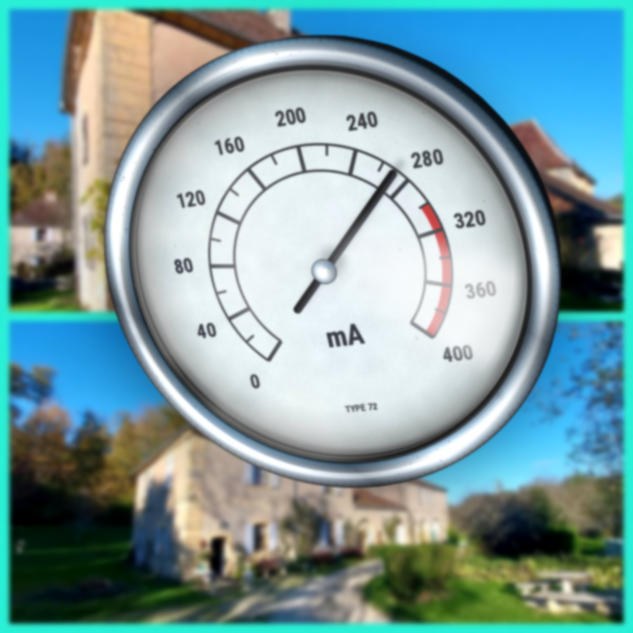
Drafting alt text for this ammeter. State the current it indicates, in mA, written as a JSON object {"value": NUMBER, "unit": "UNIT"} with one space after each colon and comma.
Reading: {"value": 270, "unit": "mA"}
